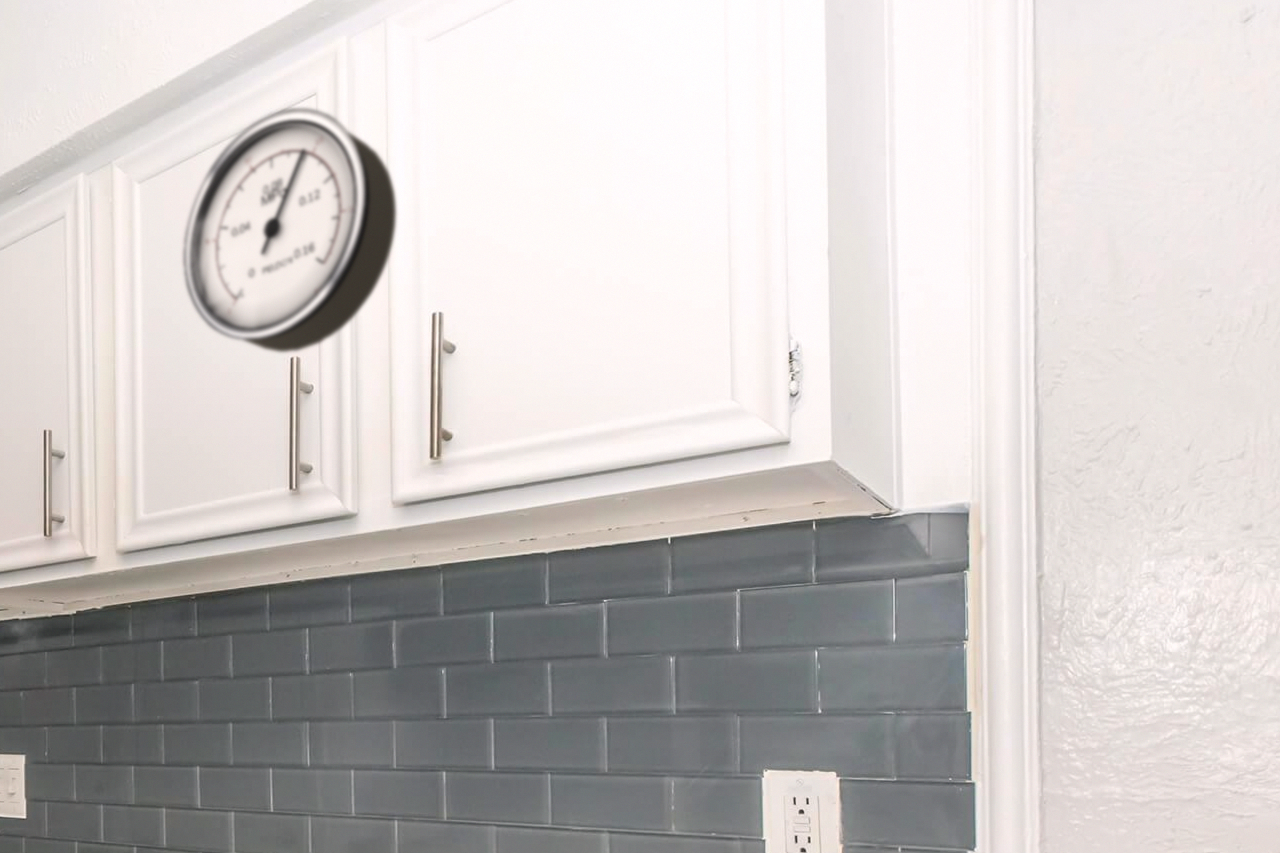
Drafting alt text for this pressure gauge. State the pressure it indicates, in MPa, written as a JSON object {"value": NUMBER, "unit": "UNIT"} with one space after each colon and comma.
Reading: {"value": 0.1, "unit": "MPa"}
